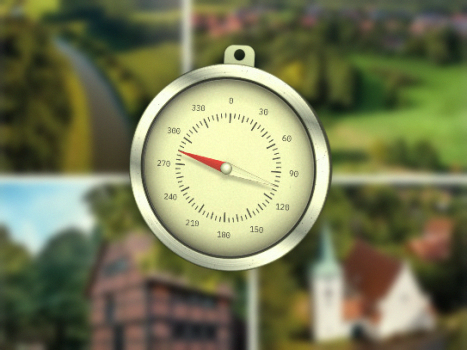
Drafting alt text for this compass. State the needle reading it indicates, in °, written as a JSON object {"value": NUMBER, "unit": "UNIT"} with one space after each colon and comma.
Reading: {"value": 285, "unit": "°"}
